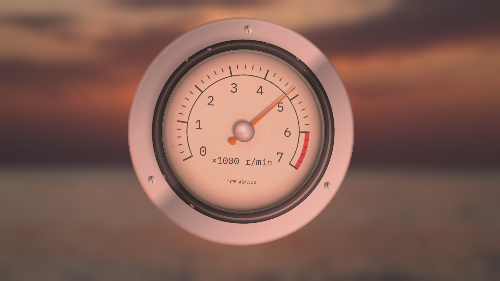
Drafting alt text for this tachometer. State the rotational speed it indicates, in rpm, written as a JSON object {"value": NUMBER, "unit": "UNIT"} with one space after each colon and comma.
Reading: {"value": 4800, "unit": "rpm"}
